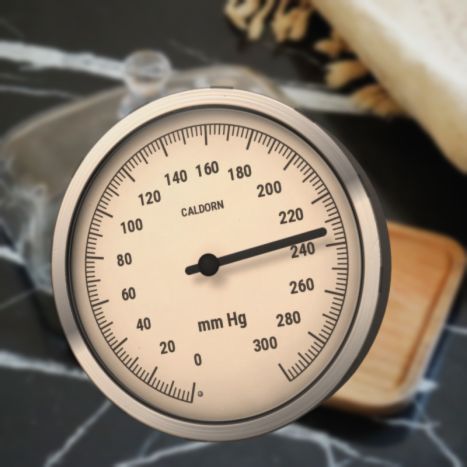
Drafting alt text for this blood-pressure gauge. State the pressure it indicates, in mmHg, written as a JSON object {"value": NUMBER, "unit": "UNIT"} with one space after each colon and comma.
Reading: {"value": 234, "unit": "mmHg"}
